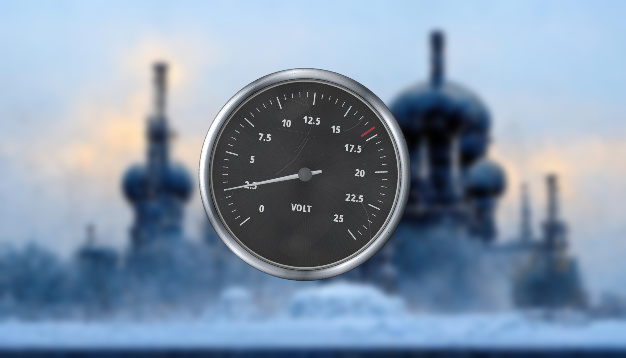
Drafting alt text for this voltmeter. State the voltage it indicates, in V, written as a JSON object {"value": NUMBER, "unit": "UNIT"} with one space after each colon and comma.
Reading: {"value": 2.5, "unit": "V"}
